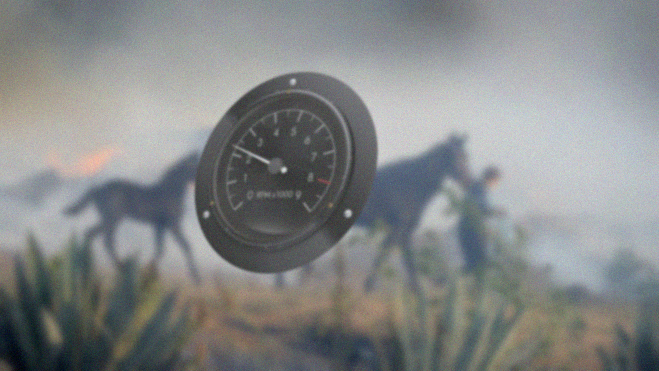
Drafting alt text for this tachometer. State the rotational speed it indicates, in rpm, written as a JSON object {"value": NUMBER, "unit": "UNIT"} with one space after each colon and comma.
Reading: {"value": 2250, "unit": "rpm"}
